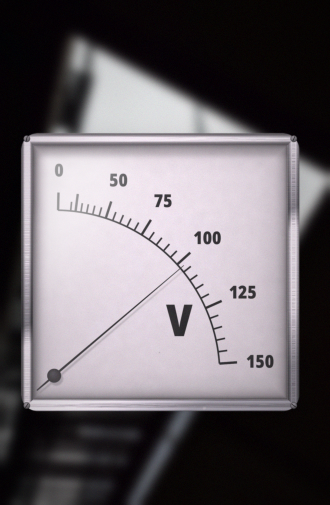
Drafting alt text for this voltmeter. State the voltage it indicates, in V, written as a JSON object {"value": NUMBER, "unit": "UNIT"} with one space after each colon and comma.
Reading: {"value": 102.5, "unit": "V"}
